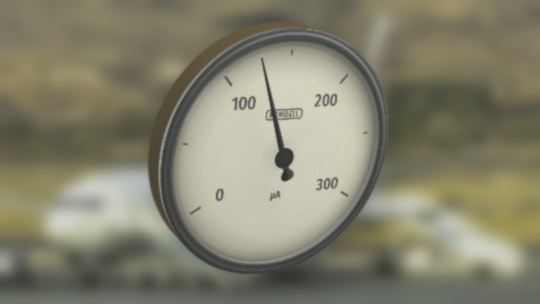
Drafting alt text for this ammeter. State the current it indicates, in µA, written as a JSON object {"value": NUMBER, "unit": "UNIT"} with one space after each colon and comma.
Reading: {"value": 125, "unit": "µA"}
